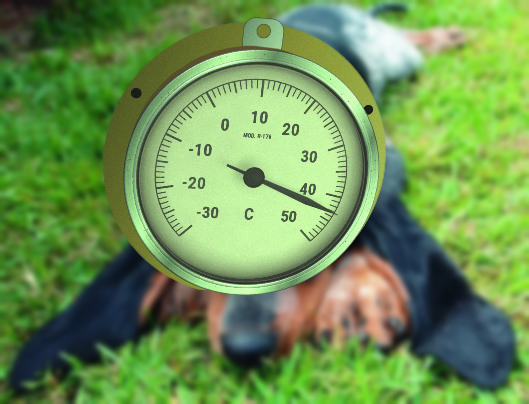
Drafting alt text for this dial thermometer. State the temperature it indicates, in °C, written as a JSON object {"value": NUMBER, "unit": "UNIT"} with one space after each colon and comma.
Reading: {"value": 43, "unit": "°C"}
